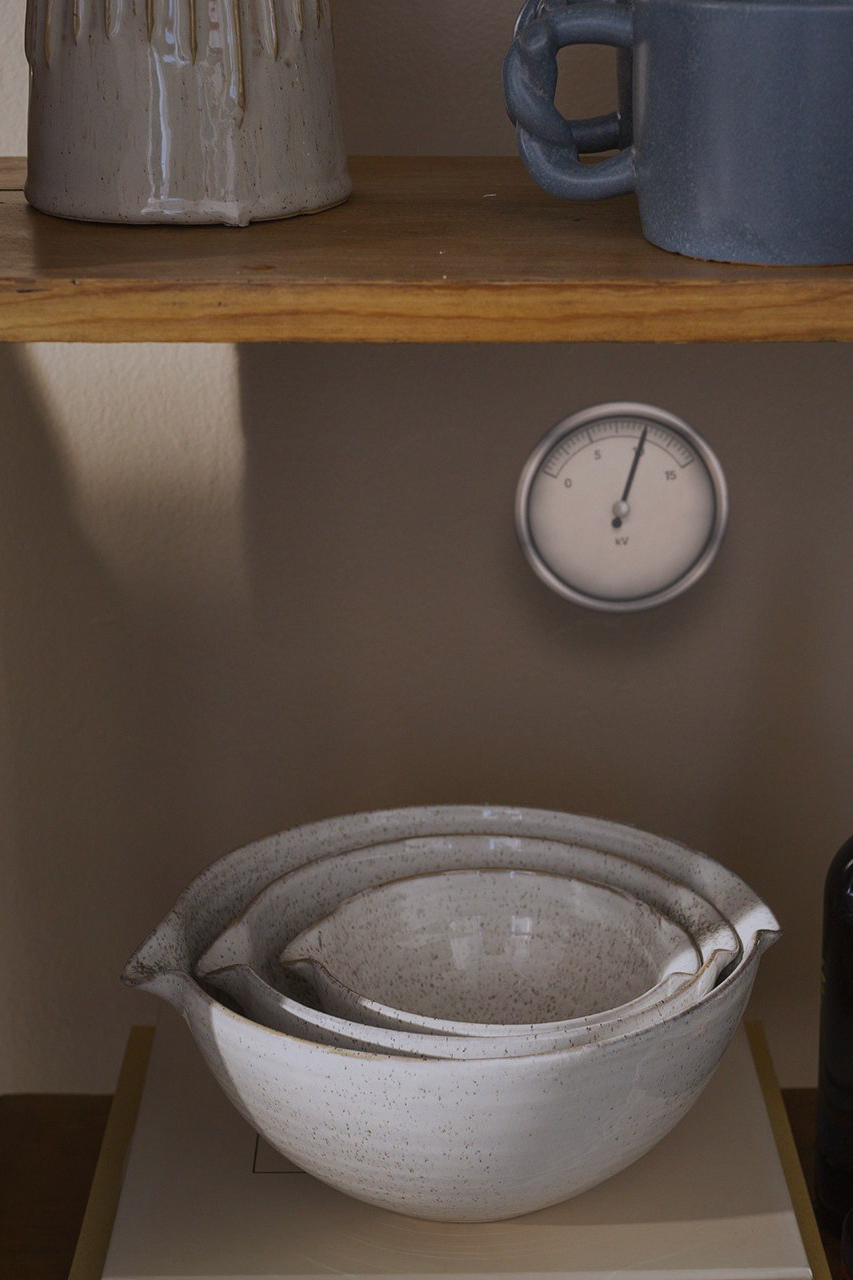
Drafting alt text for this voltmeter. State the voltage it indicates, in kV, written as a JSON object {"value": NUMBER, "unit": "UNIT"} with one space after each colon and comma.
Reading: {"value": 10, "unit": "kV"}
